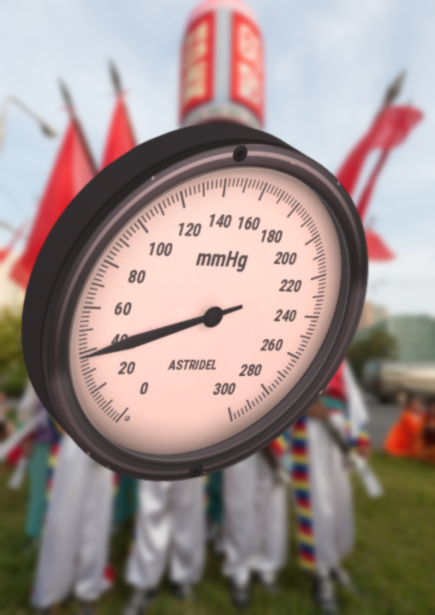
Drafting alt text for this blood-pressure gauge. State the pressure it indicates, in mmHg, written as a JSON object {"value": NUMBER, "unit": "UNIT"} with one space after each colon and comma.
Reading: {"value": 40, "unit": "mmHg"}
